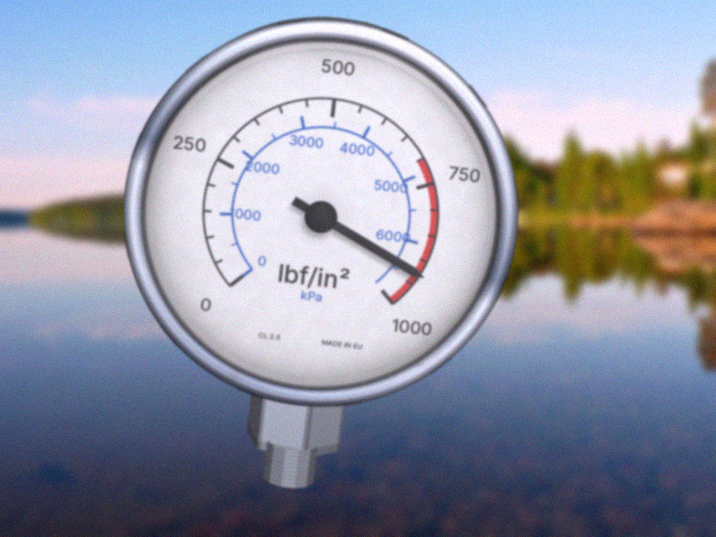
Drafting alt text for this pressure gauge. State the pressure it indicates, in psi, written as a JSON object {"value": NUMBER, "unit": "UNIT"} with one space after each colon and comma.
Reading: {"value": 925, "unit": "psi"}
